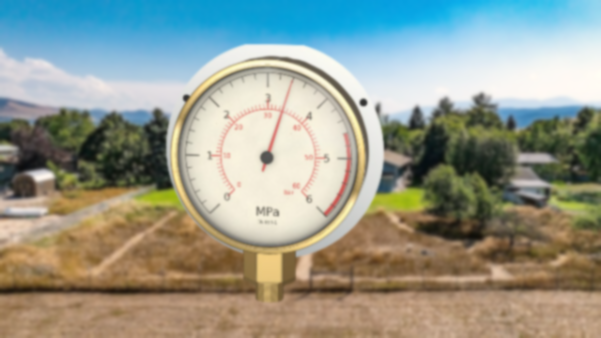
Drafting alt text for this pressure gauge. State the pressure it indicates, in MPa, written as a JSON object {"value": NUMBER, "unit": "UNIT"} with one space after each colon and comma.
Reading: {"value": 3.4, "unit": "MPa"}
